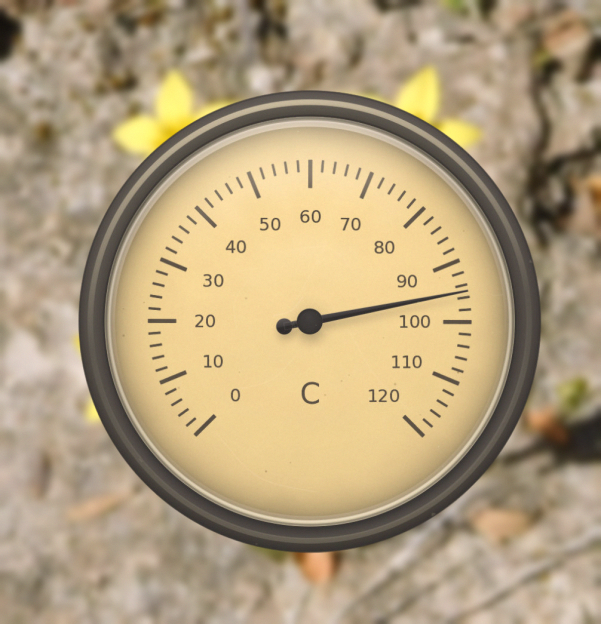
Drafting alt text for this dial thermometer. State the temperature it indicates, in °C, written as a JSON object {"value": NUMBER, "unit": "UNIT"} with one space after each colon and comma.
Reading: {"value": 95, "unit": "°C"}
